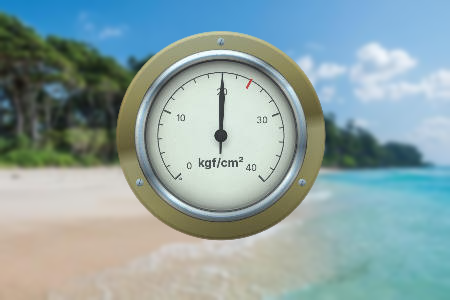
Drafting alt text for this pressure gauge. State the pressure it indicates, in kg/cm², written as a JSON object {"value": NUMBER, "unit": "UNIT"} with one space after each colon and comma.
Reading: {"value": 20, "unit": "kg/cm²"}
